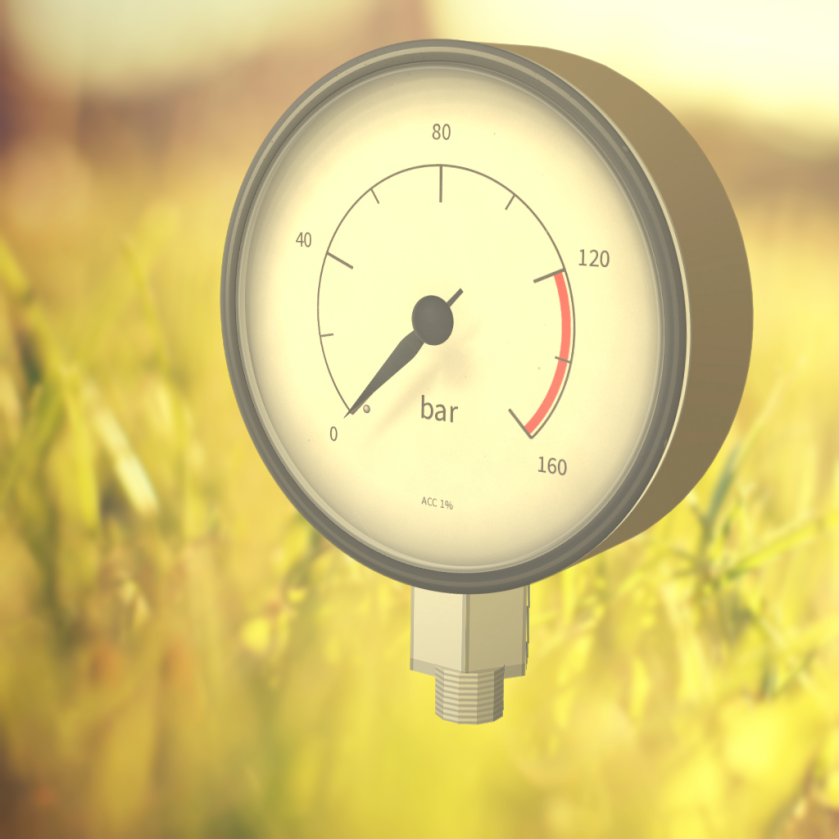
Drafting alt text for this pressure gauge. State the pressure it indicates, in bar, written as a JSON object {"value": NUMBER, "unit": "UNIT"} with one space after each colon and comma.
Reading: {"value": 0, "unit": "bar"}
